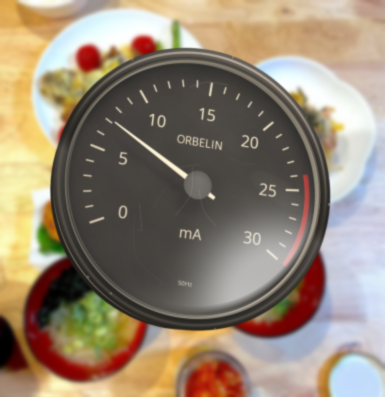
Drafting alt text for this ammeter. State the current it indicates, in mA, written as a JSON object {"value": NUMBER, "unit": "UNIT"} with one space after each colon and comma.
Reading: {"value": 7, "unit": "mA"}
